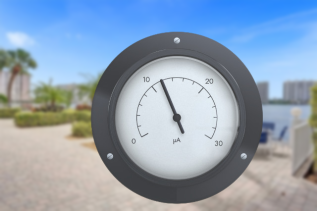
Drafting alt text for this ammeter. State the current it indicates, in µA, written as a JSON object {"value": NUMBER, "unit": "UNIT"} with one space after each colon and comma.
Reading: {"value": 12, "unit": "µA"}
